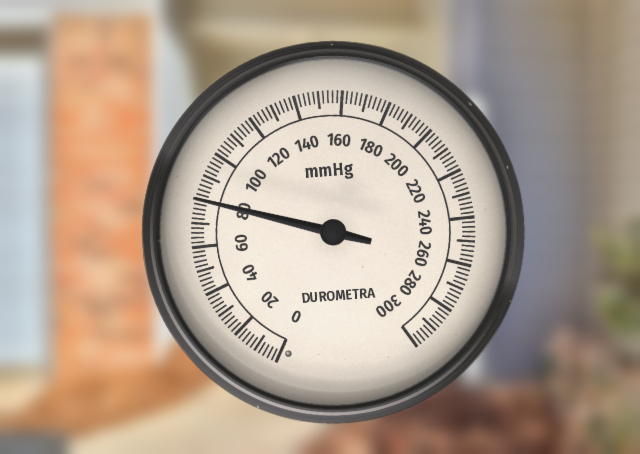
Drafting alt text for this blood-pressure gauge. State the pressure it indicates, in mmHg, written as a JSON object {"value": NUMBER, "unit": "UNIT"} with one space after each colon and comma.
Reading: {"value": 80, "unit": "mmHg"}
